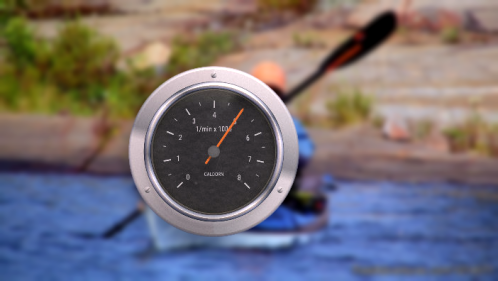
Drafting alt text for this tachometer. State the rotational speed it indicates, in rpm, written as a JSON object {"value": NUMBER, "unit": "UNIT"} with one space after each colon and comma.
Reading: {"value": 5000, "unit": "rpm"}
